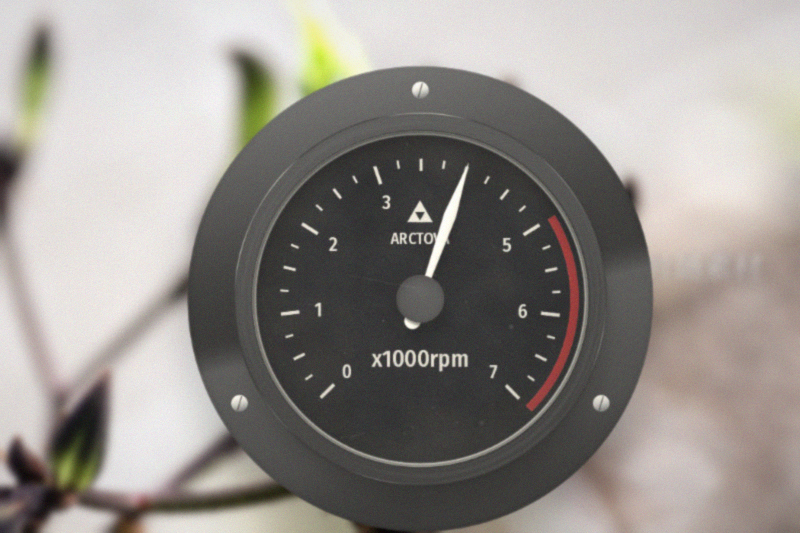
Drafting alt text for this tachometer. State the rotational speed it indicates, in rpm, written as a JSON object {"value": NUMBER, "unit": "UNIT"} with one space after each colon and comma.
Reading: {"value": 4000, "unit": "rpm"}
